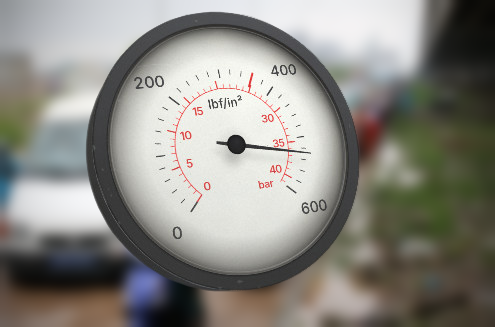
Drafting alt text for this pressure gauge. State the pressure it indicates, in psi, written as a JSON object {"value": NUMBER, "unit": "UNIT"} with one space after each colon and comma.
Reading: {"value": 530, "unit": "psi"}
